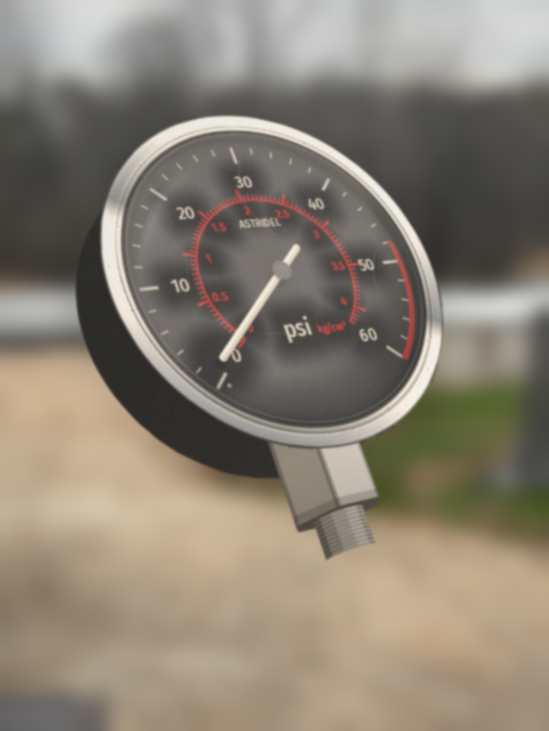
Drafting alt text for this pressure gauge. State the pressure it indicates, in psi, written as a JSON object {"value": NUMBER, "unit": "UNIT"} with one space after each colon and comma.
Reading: {"value": 1, "unit": "psi"}
